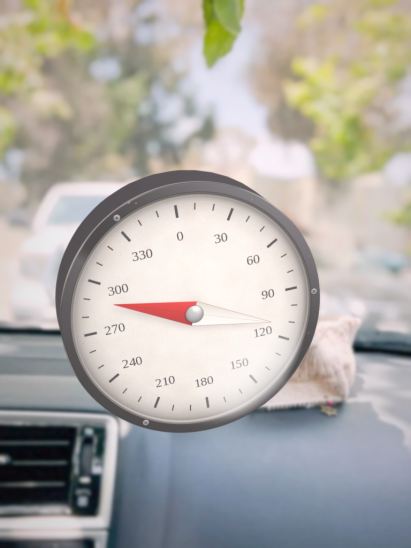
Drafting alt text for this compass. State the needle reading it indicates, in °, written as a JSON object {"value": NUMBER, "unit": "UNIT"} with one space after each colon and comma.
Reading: {"value": 290, "unit": "°"}
